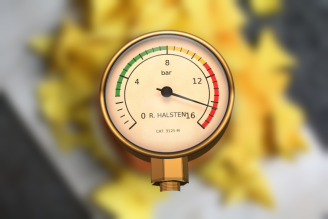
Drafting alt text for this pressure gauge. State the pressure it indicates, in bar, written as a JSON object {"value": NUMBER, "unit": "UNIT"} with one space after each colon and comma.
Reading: {"value": 14.5, "unit": "bar"}
